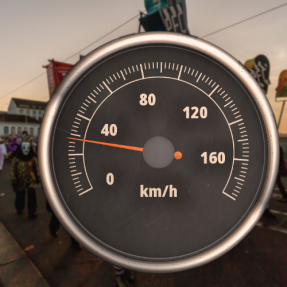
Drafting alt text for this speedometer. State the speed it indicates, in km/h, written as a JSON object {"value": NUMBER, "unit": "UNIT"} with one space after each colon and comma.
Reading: {"value": 28, "unit": "km/h"}
